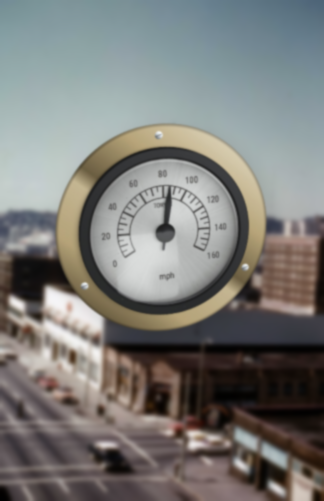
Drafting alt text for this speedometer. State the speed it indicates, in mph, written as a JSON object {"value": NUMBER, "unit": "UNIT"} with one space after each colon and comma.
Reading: {"value": 85, "unit": "mph"}
